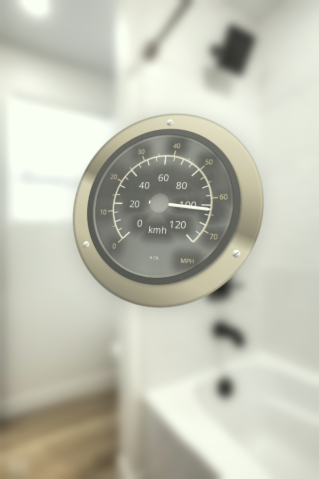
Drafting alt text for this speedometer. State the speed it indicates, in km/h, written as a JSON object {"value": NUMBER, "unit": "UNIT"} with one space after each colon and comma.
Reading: {"value": 102.5, "unit": "km/h"}
